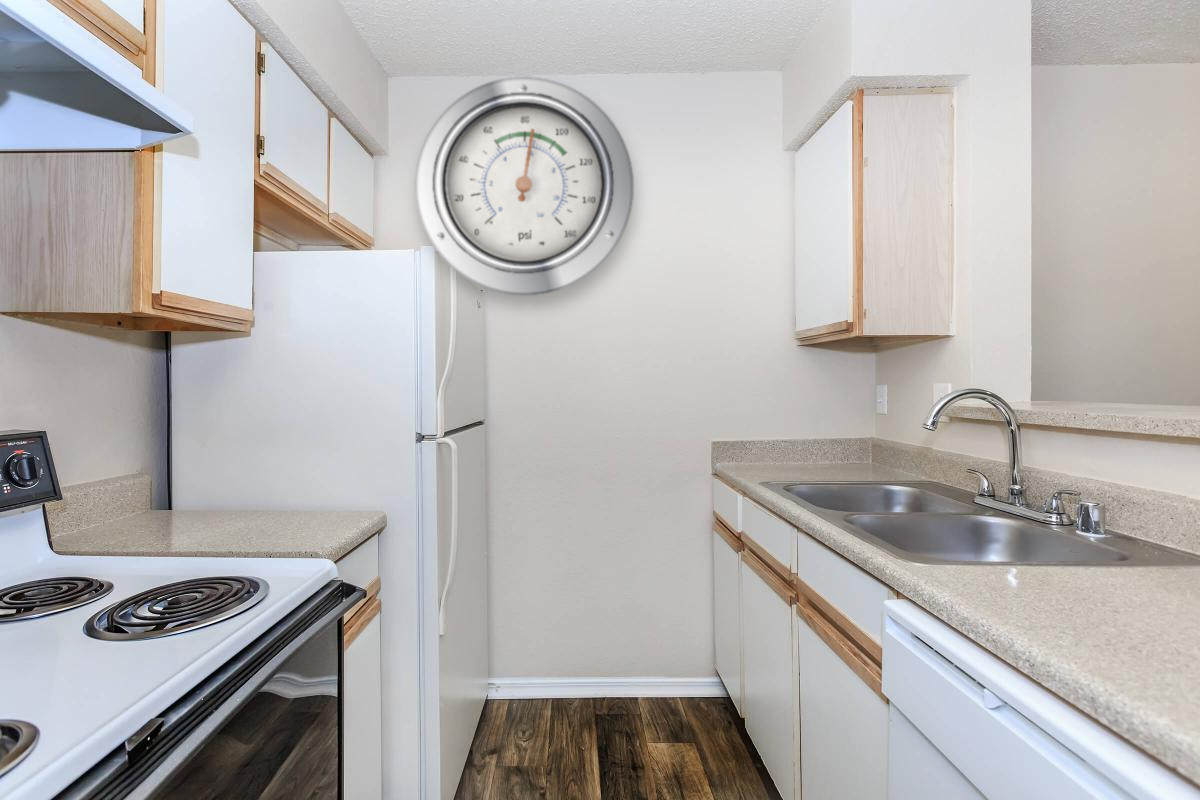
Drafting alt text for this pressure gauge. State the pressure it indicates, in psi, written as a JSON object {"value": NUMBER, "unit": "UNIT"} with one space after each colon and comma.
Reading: {"value": 85, "unit": "psi"}
